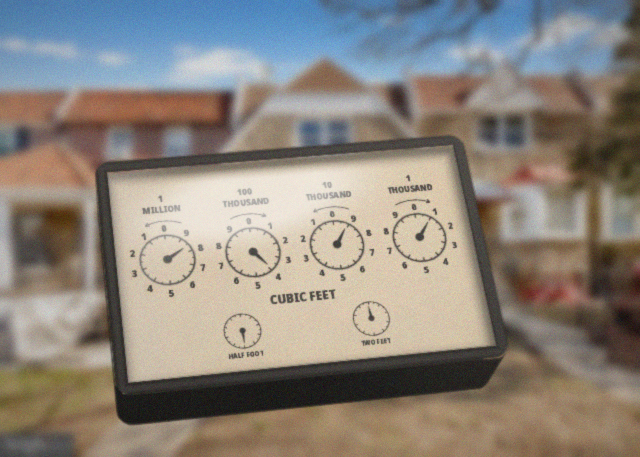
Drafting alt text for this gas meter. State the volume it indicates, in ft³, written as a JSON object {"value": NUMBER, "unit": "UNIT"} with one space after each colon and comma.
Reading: {"value": 839100, "unit": "ft³"}
